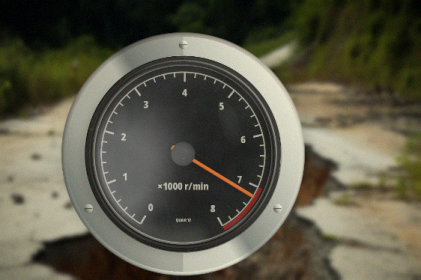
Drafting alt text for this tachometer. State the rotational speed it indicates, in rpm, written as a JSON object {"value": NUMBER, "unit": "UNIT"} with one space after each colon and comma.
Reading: {"value": 7200, "unit": "rpm"}
